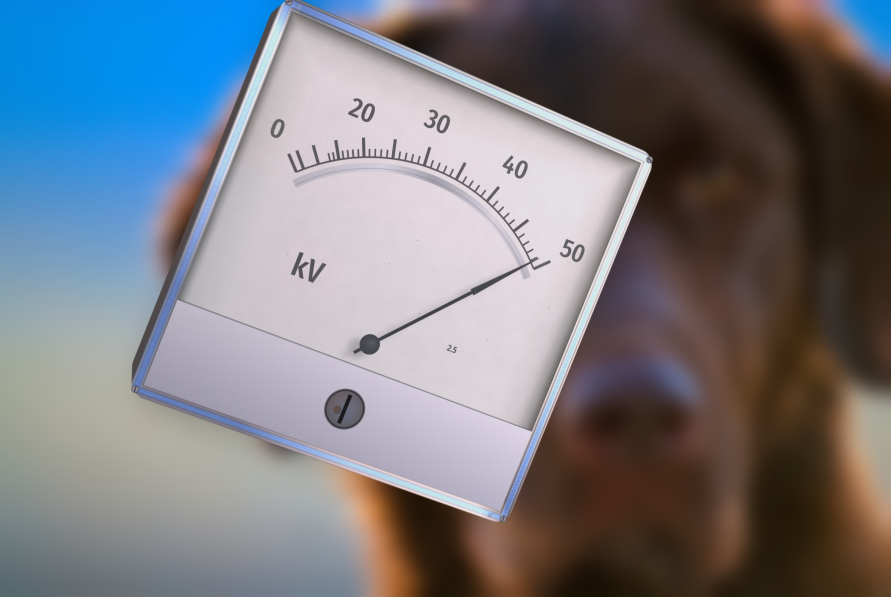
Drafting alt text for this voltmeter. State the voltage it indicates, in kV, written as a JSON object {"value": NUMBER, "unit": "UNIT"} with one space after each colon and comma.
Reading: {"value": 49, "unit": "kV"}
